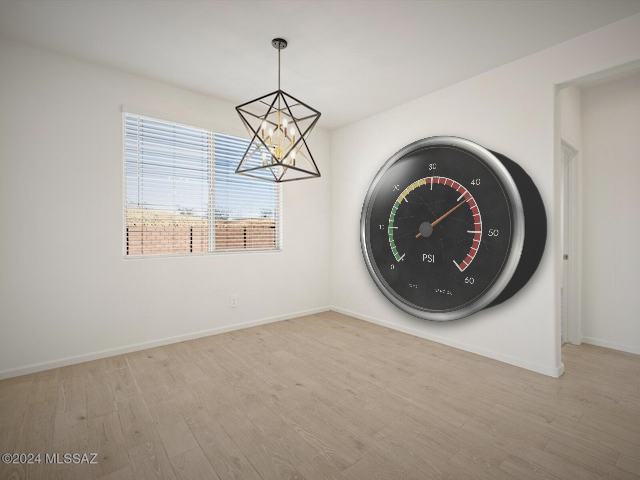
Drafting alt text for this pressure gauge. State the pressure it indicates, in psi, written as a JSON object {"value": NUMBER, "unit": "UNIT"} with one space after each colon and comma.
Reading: {"value": 42, "unit": "psi"}
